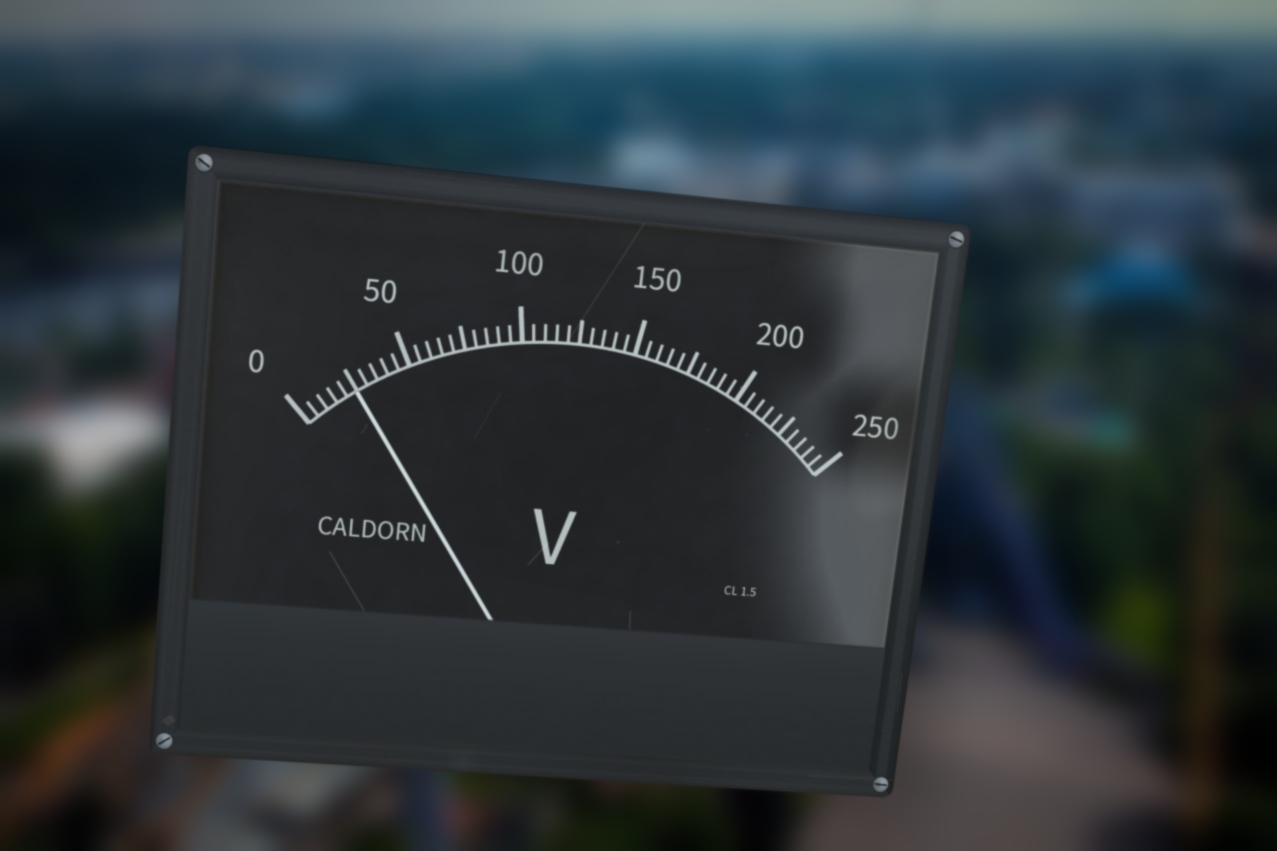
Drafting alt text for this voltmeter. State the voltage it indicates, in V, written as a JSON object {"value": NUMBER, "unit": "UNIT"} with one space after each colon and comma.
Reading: {"value": 25, "unit": "V"}
